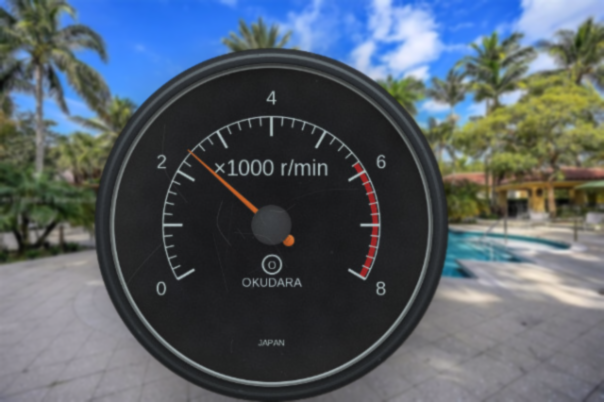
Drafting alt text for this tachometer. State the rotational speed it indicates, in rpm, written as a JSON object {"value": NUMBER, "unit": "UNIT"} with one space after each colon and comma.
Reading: {"value": 2400, "unit": "rpm"}
